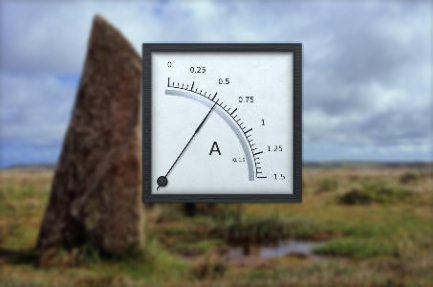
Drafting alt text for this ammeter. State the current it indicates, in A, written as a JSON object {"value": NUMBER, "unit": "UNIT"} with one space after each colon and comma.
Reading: {"value": 0.55, "unit": "A"}
